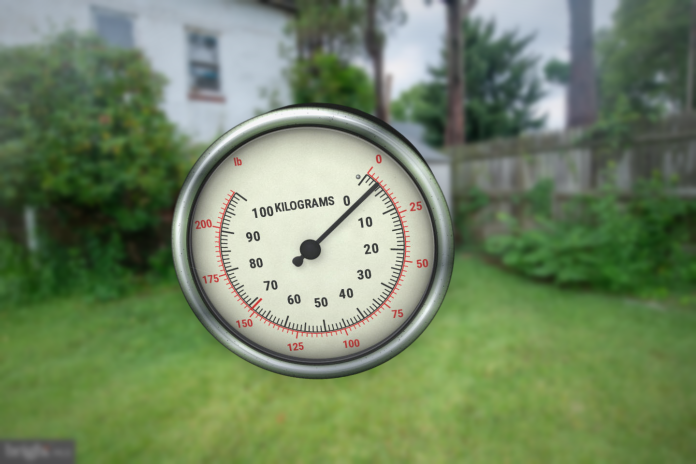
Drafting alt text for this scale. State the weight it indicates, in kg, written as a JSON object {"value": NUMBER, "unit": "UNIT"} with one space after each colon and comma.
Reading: {"value": 3, "unit": "kg"}
